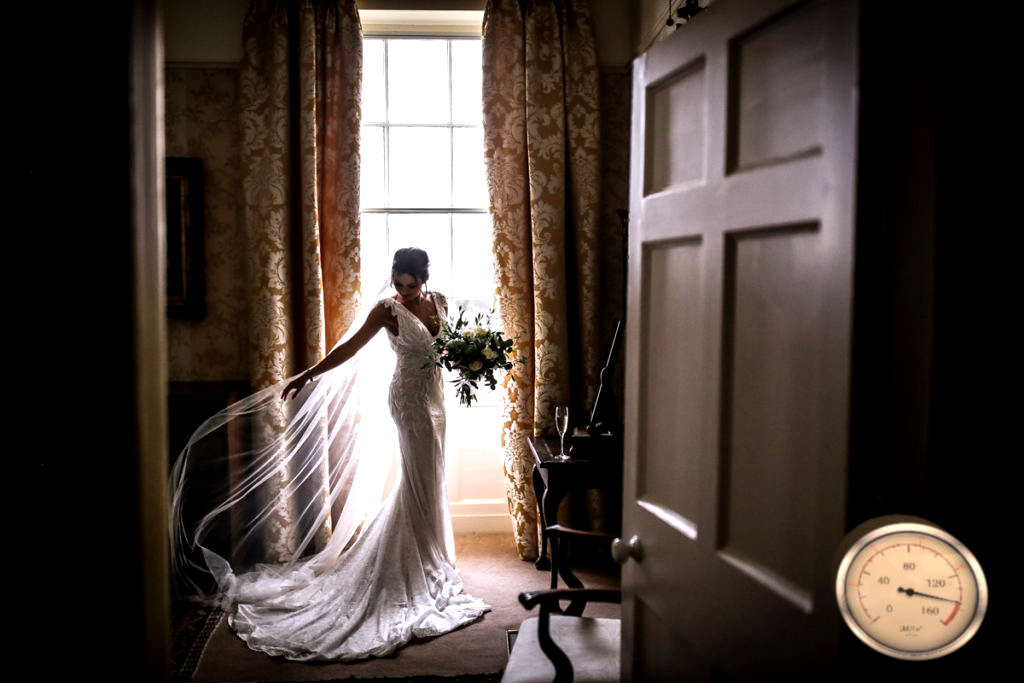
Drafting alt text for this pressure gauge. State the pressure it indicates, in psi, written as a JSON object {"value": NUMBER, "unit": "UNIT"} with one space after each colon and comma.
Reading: {"value": 140, "unit": "psi"}
